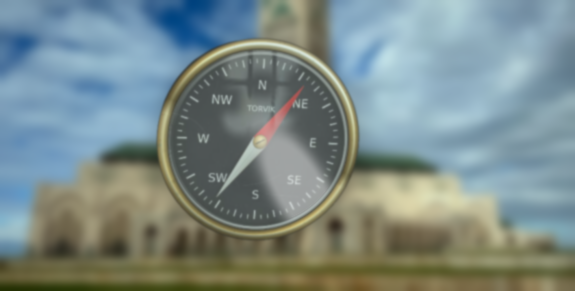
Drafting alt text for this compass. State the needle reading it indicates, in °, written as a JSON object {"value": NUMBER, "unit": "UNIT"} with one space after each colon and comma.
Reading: {"value": 35, "unit": "°"}
